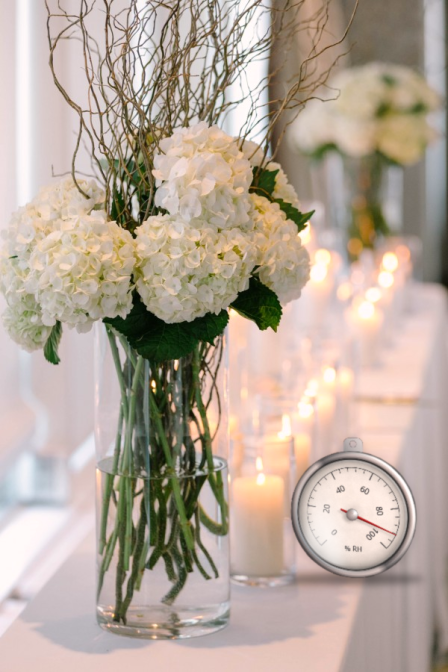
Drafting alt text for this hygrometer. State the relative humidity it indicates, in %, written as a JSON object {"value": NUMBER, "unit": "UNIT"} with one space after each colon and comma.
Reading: {"value": 92, "unit": "%"}
